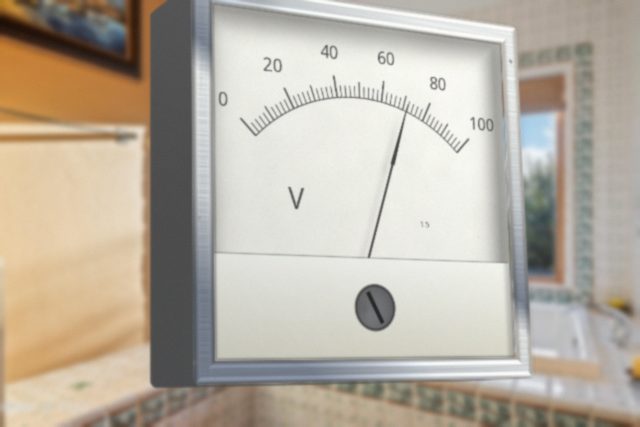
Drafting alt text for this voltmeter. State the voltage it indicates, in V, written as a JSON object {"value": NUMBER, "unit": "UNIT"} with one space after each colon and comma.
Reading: {"value": 70, "unit": "V"}
